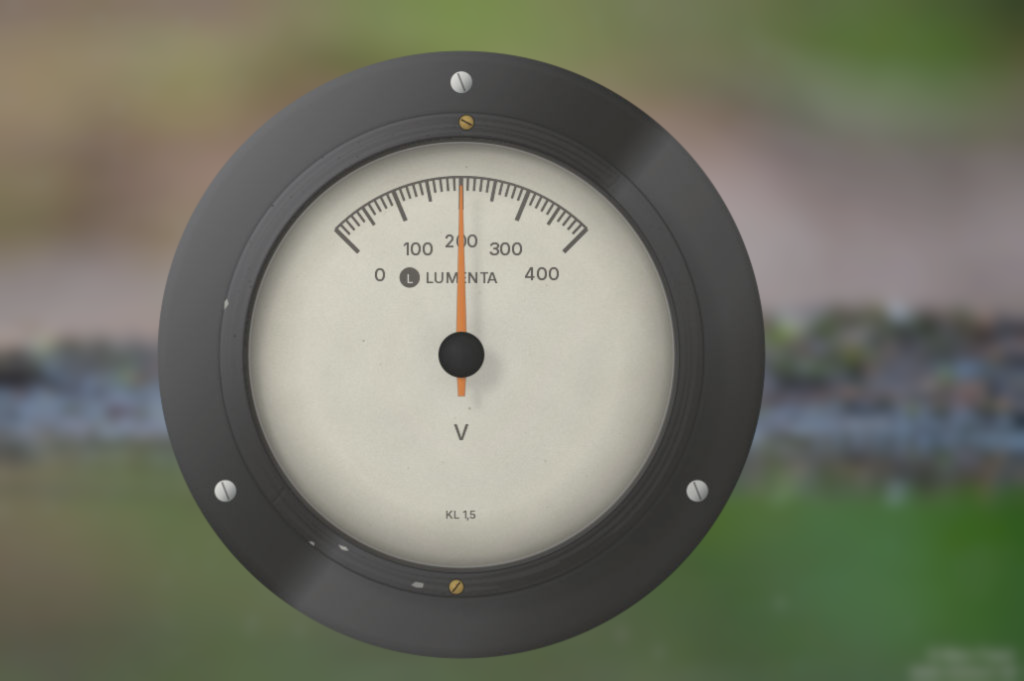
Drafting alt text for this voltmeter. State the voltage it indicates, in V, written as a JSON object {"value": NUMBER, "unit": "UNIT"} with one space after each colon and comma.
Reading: {"value": 200, "unit": "V"}
